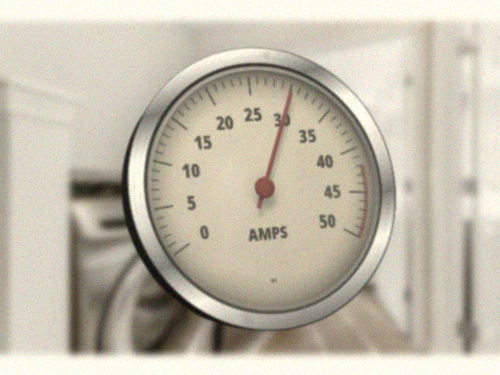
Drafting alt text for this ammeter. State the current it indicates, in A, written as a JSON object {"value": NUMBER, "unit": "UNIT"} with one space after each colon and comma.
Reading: {"value": 30, "unit": "A"}
